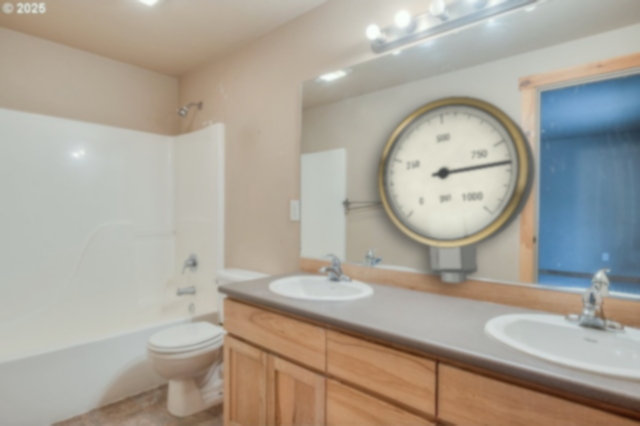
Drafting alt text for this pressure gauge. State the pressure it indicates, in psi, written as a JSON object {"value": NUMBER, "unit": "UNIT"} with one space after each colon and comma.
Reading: {"value": 825, "unit": "psi"}
